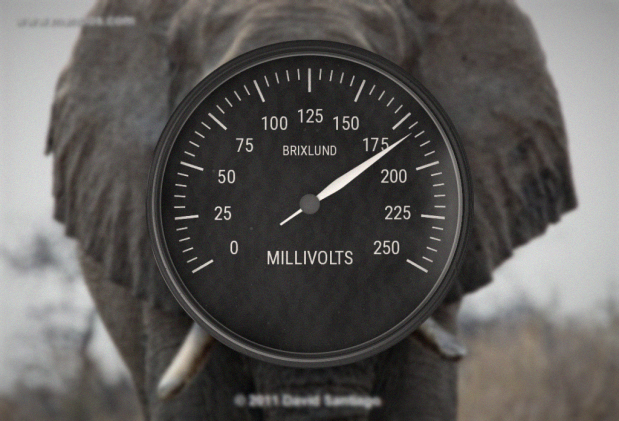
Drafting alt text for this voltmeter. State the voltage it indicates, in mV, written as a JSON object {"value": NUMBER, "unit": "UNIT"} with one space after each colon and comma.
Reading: {"value": 182.5, "unit": "mV"}
